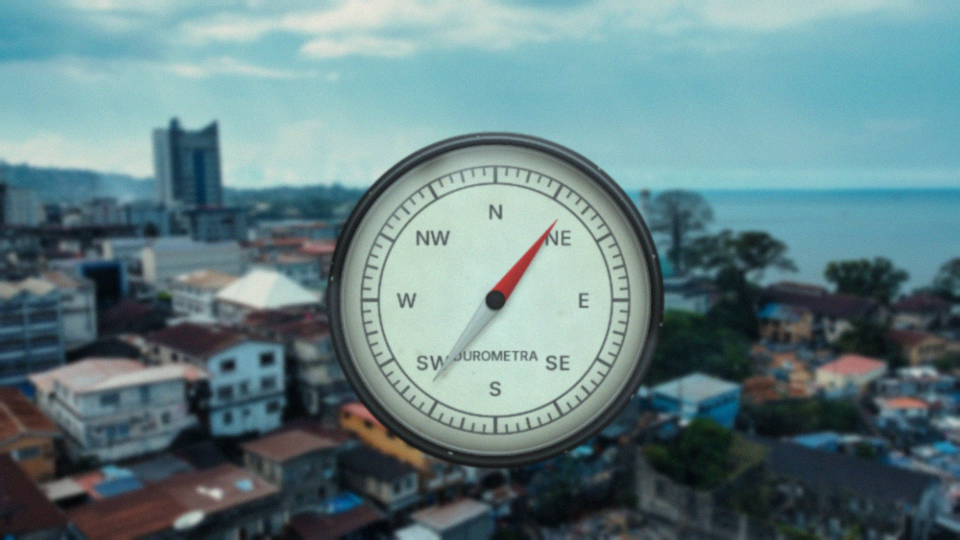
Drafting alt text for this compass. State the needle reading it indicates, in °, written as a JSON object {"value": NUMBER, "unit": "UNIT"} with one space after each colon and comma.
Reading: {"value": 37.5, "unit": "°"}
